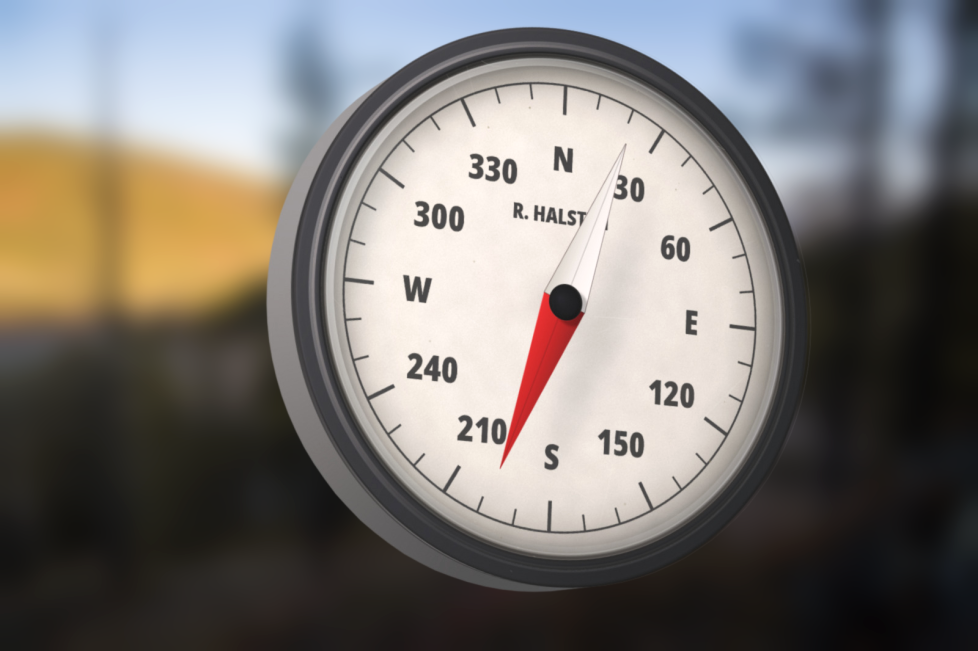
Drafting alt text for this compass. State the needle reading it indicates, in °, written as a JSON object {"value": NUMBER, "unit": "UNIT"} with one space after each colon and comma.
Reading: {"value": 200, "unit": "°"}
